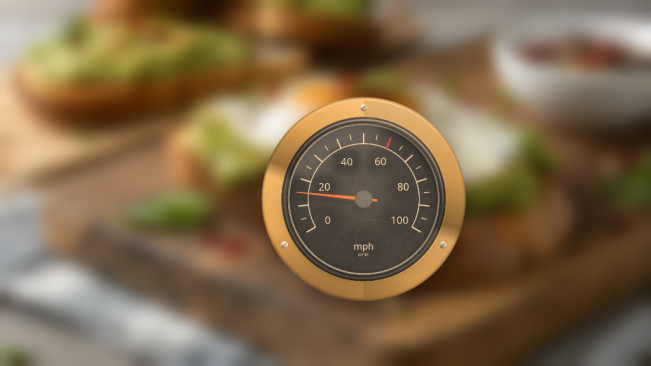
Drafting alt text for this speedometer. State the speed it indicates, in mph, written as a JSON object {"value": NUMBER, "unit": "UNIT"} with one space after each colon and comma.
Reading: {"value": 15, "unit": "mph"}
